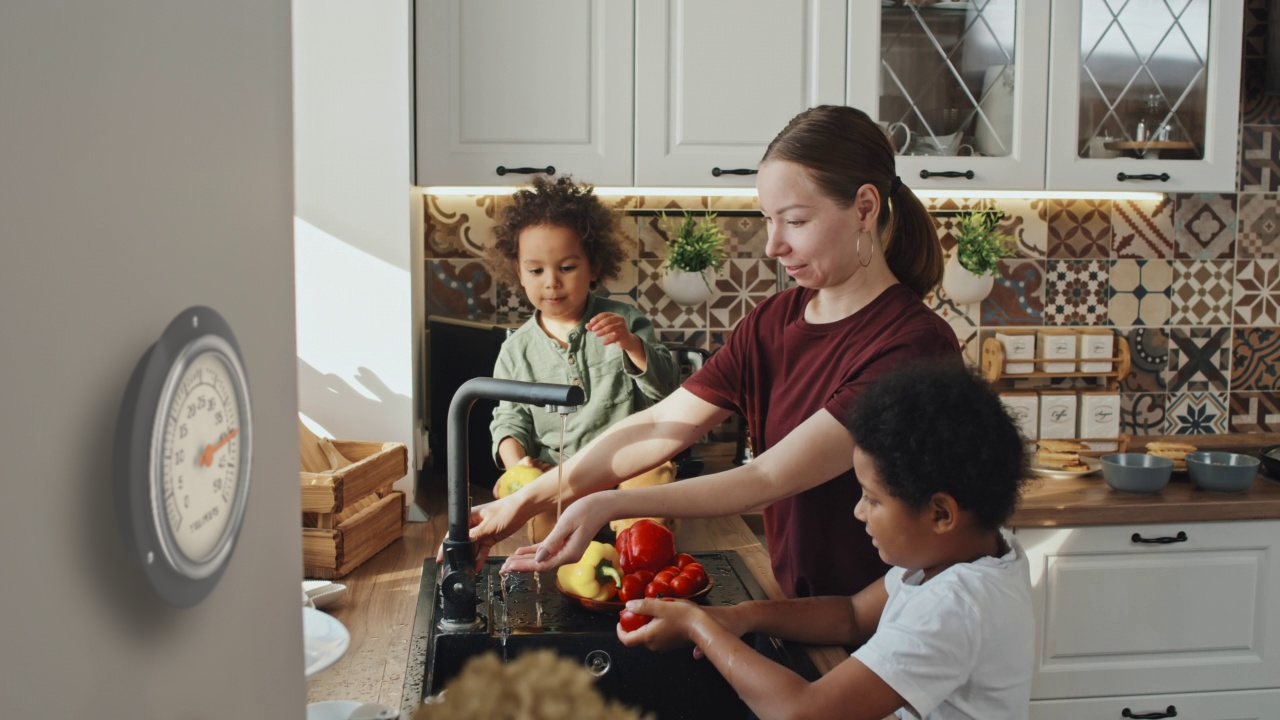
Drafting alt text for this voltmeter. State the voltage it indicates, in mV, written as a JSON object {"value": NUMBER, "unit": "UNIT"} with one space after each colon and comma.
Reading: {"value": 40, "unit": "mV"}
